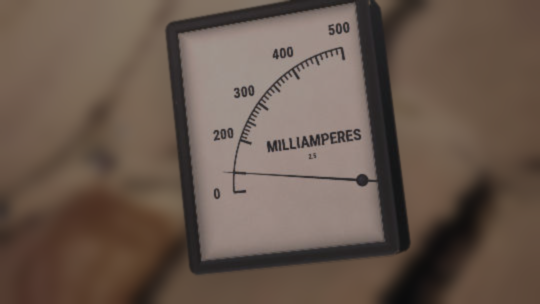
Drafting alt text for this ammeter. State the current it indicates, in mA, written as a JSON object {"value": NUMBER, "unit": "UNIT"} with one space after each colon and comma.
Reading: {"value": 100, "unit": "mA"}
